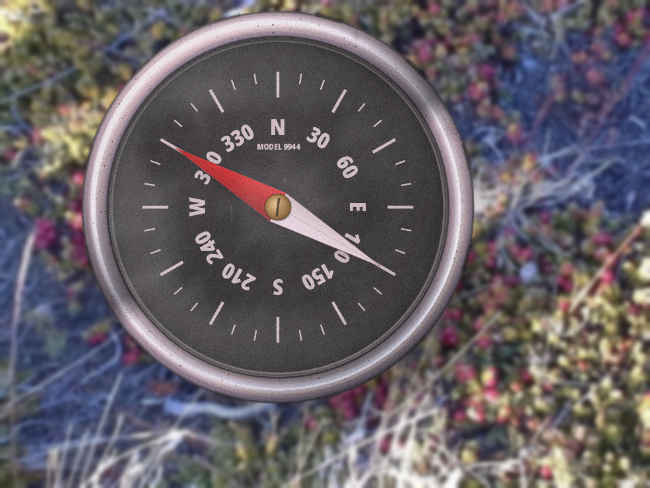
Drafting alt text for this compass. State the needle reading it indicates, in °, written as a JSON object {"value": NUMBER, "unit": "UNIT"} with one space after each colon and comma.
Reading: {"value": 300, "unit": "°"}
